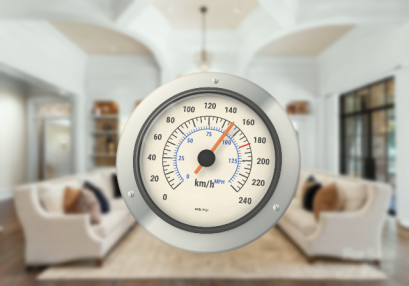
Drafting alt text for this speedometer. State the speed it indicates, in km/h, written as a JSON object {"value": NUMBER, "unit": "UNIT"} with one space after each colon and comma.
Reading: {"value": 150, "unit": "km/h"}
